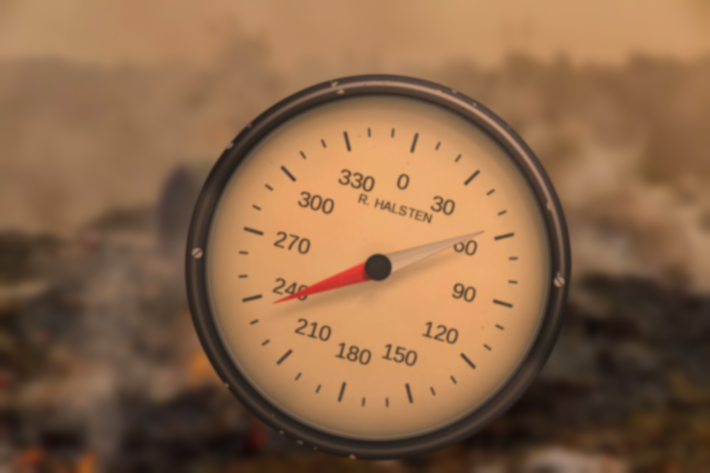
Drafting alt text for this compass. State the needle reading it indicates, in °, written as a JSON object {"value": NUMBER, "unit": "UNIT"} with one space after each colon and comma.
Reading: {"value": 235, "unit": "°"}
